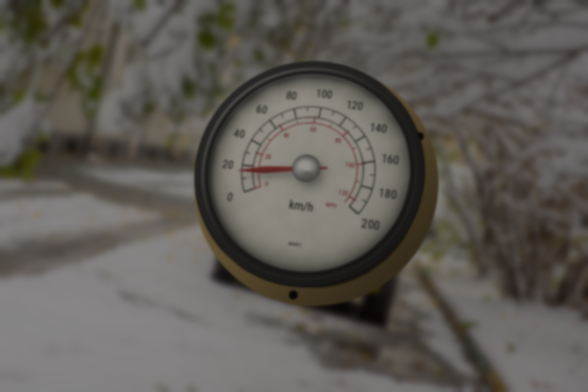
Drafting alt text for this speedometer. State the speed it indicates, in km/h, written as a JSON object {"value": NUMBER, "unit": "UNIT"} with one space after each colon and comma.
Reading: {"value": 15, "unit": "km/h"}
